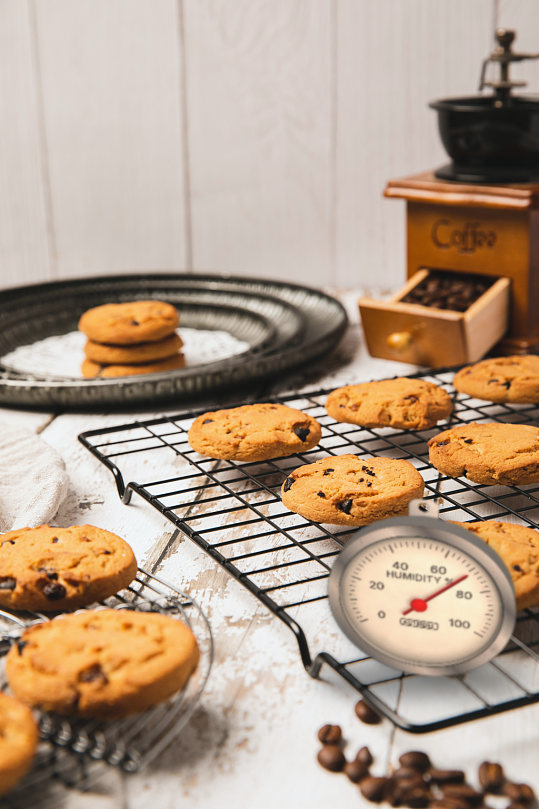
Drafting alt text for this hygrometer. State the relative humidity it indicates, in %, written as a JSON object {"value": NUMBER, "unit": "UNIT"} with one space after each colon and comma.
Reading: {"value": 70, "unit": "%"}
